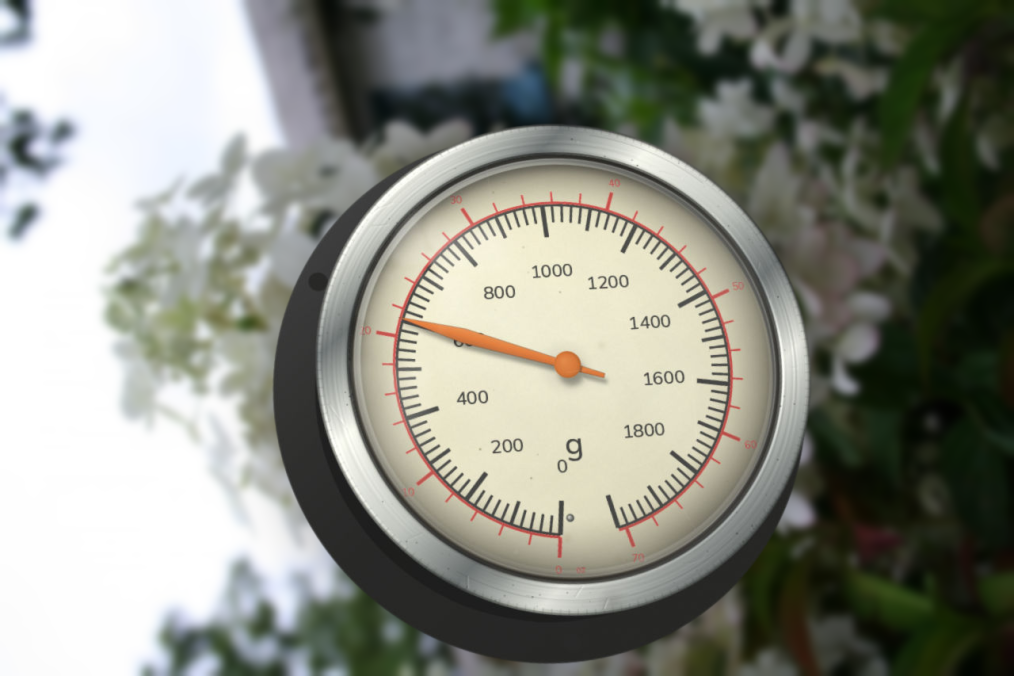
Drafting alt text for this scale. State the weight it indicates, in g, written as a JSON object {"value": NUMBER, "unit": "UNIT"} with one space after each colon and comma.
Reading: {"value": 600, "unit": "g"}
